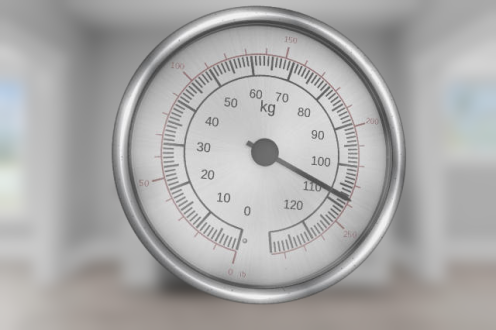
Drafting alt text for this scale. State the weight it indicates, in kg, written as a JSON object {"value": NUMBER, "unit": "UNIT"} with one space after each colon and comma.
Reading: {"value": 108, "unit": "kg"}
